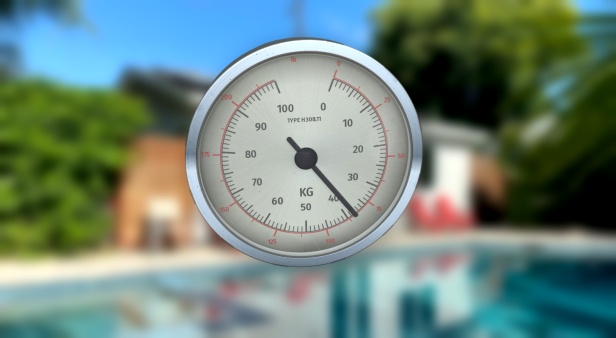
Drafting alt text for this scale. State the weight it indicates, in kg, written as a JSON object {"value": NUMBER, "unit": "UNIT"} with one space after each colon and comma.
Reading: {"value": 38, "unit": "kg"}
